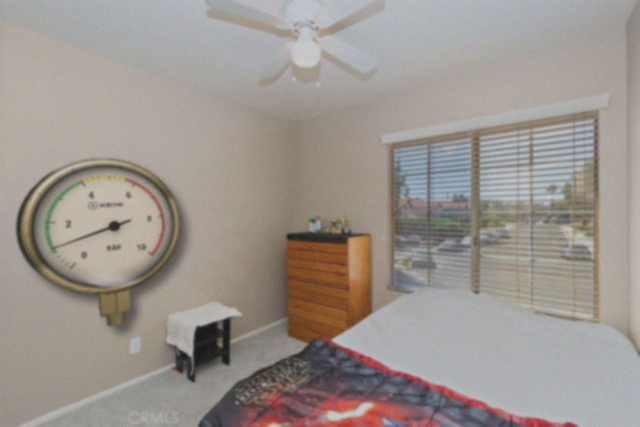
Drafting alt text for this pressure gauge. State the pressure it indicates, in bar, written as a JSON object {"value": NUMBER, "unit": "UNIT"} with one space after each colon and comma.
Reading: {"value": 1, "unit": "bar"}
